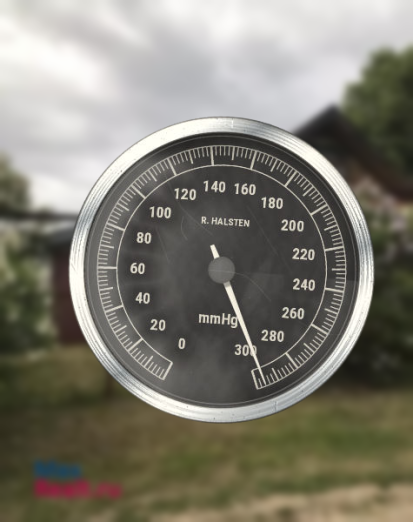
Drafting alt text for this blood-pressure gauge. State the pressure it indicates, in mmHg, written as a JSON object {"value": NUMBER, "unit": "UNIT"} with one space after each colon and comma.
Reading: {"value": 296, "unit": "mmHg"}
